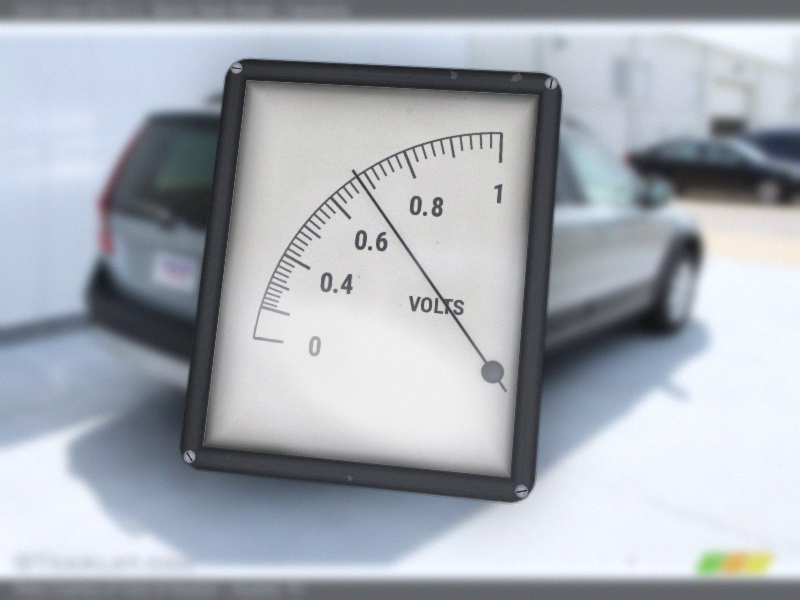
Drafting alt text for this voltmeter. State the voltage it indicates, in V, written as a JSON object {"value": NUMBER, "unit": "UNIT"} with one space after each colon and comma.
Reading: {"value": 0.68, "unit": "V"}
